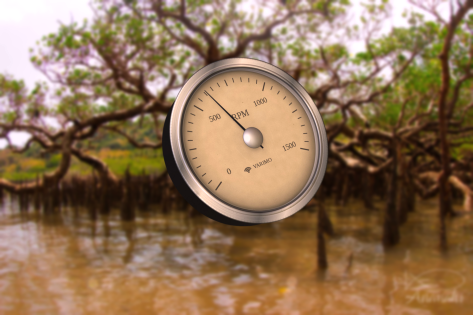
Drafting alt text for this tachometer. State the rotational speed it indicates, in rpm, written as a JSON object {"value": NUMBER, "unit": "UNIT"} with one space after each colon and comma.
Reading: {"value": 600, "unit": "rpm"}
